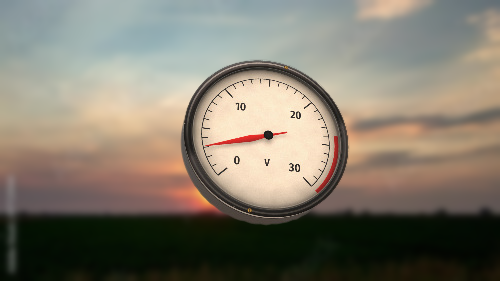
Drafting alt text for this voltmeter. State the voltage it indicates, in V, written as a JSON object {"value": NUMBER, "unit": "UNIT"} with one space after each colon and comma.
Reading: {"value": 3, "unit": "V"}
